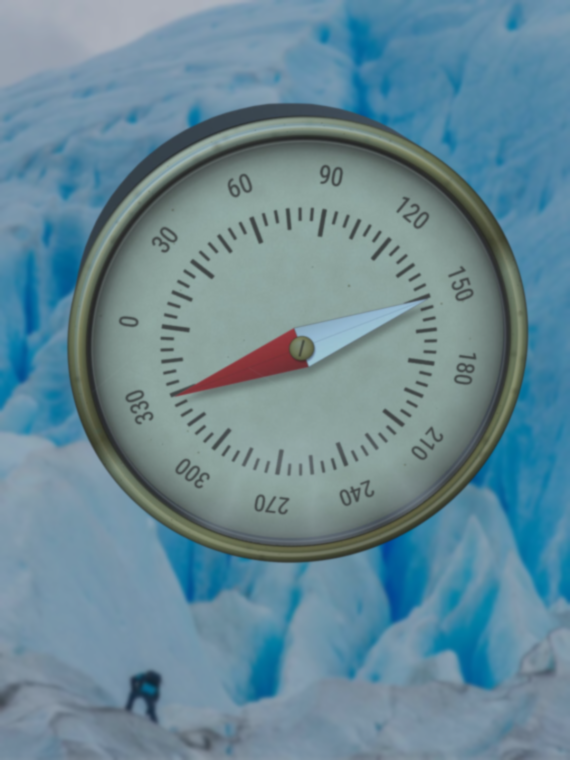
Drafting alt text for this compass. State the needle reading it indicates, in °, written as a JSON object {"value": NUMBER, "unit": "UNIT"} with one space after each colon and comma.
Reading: {"value": 330, "unit": "°"}
